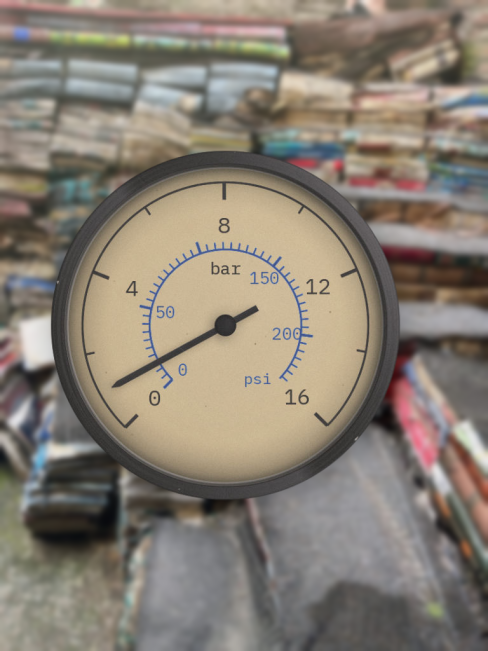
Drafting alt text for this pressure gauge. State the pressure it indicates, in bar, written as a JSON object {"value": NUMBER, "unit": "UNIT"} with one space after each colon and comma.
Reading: {"value": 1, "unit": "bar"}
